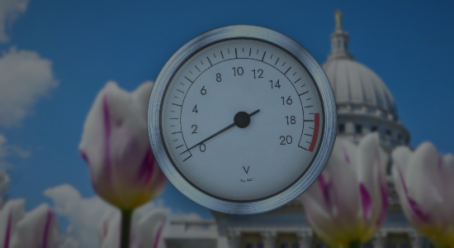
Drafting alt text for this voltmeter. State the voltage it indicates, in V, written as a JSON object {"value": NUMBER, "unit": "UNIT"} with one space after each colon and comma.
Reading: {"value": 0.5, "unit": "V"}
